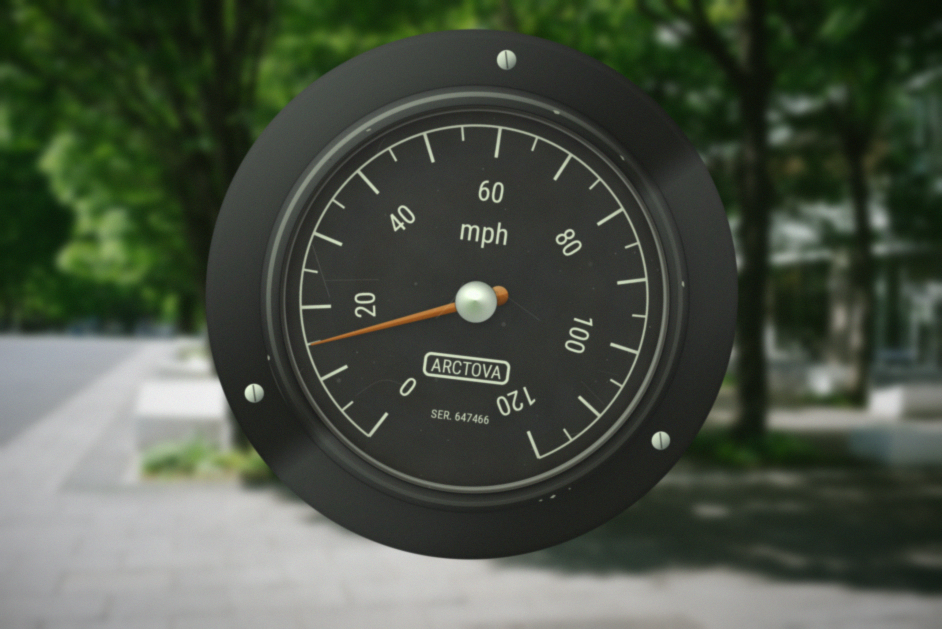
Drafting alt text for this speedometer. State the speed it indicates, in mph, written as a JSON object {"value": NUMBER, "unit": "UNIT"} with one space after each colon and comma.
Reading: {"value": 15, "unit": "mph"}
